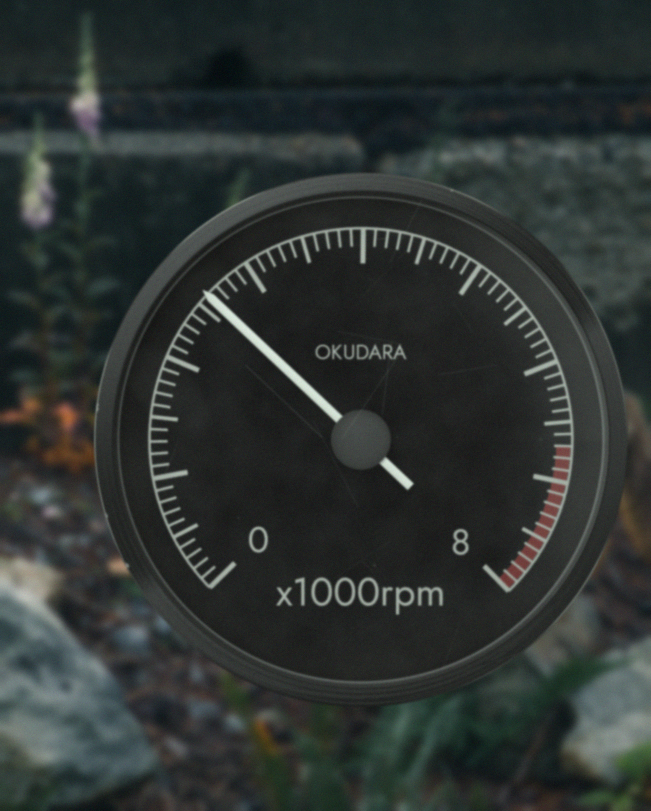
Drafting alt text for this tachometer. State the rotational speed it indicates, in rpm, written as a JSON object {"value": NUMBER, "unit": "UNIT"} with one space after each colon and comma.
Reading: {"value": 2600, "unit": "rpm"}
